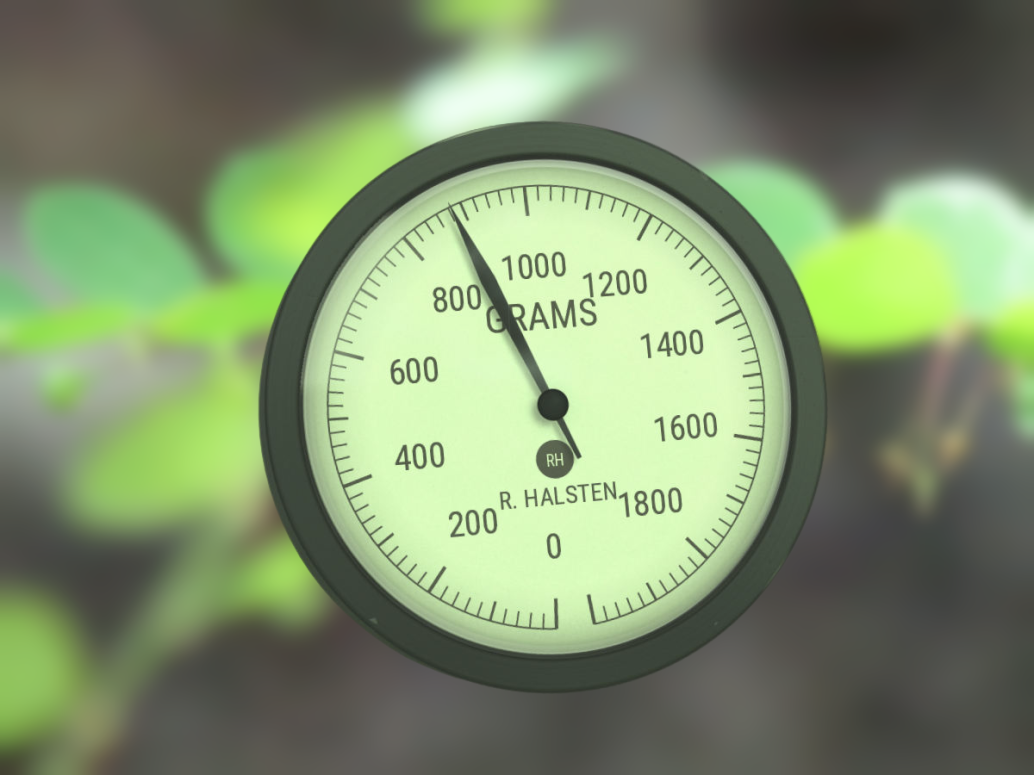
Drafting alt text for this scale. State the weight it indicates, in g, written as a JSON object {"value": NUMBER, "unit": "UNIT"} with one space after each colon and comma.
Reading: {"value": 880, "unit": "g"}
